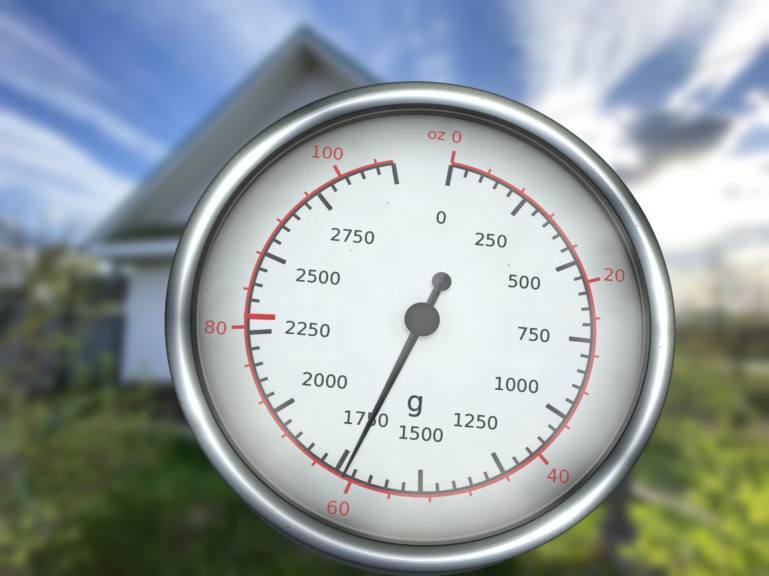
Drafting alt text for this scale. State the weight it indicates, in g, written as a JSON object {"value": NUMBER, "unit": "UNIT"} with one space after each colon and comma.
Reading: {"value": 1725, "unit": "g"}
